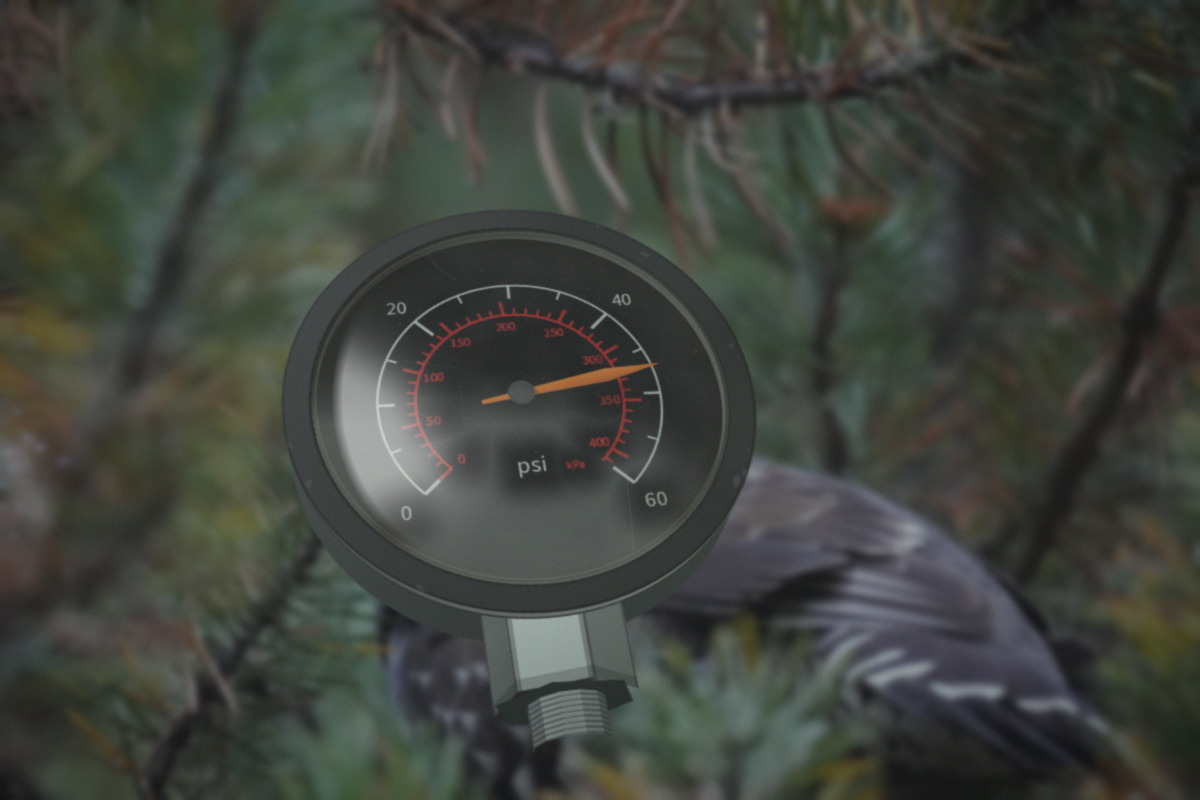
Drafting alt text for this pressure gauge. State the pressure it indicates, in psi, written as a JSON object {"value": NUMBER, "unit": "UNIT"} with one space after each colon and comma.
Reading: {"value": 47.5, "unit": "psi"}
